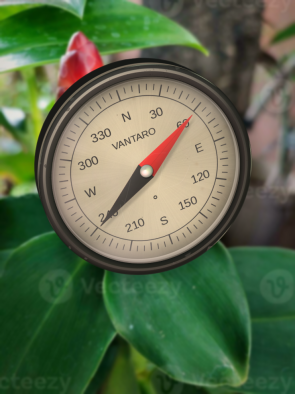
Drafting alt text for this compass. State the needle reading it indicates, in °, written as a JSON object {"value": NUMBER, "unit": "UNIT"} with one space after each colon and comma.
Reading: {"value": 60, "unit": "°"}
